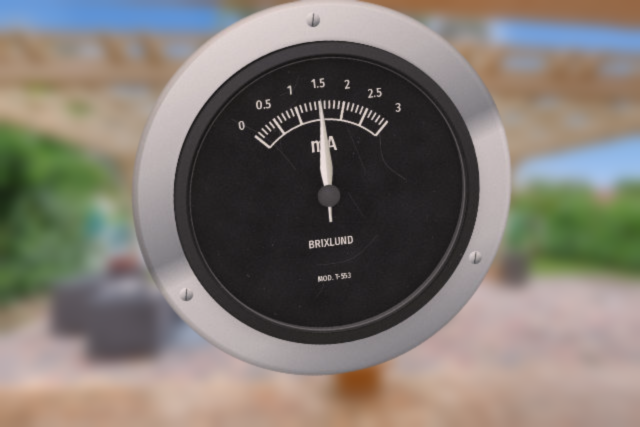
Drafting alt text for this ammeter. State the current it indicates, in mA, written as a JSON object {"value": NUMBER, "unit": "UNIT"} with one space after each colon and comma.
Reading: {"value": 1.5, "unit": "mA"}
